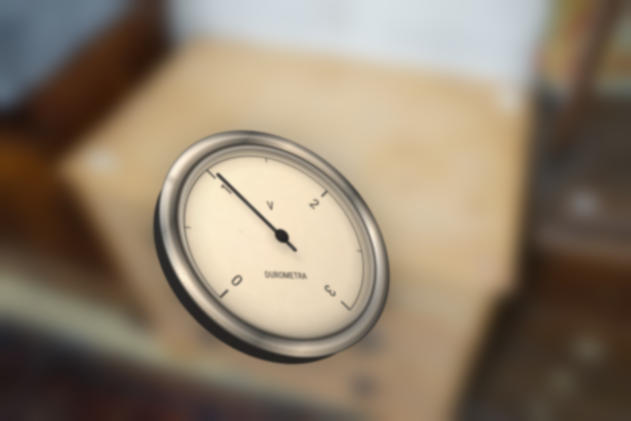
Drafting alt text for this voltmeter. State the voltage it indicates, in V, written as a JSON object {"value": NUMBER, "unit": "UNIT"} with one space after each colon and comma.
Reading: {"value": 1, "unit": "V"}
